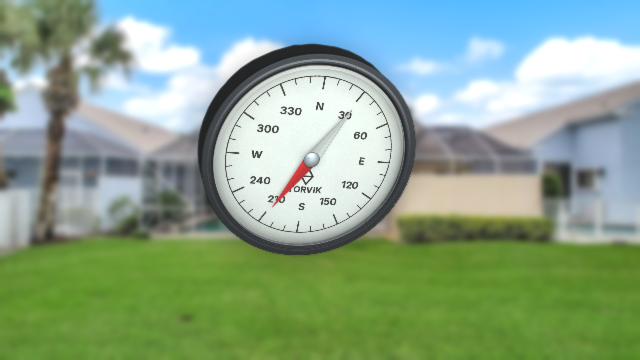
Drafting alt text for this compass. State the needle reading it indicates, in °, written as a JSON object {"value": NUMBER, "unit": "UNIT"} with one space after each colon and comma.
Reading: {"value": 210, "unit": "°"}
